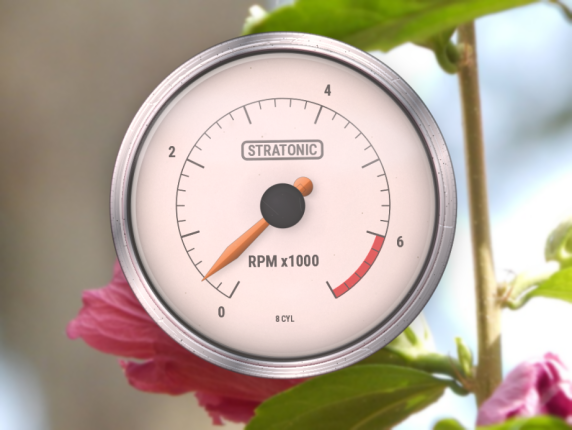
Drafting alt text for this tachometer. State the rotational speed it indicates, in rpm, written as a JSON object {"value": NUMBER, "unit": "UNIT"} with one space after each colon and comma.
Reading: {"value": 400, "unit": "rpm"}
